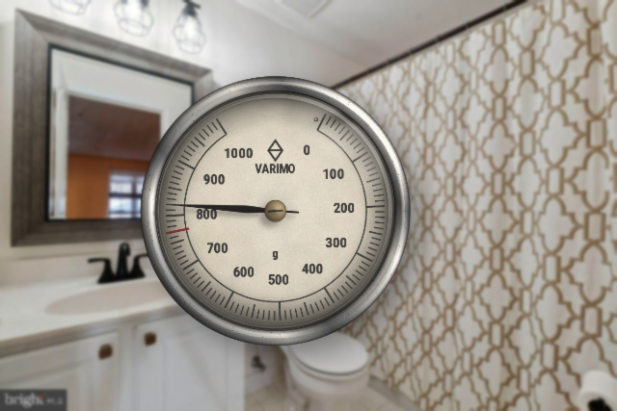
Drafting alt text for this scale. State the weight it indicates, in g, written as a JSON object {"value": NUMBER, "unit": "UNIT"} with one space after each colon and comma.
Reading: {"value": 820, "unit": "g"}
